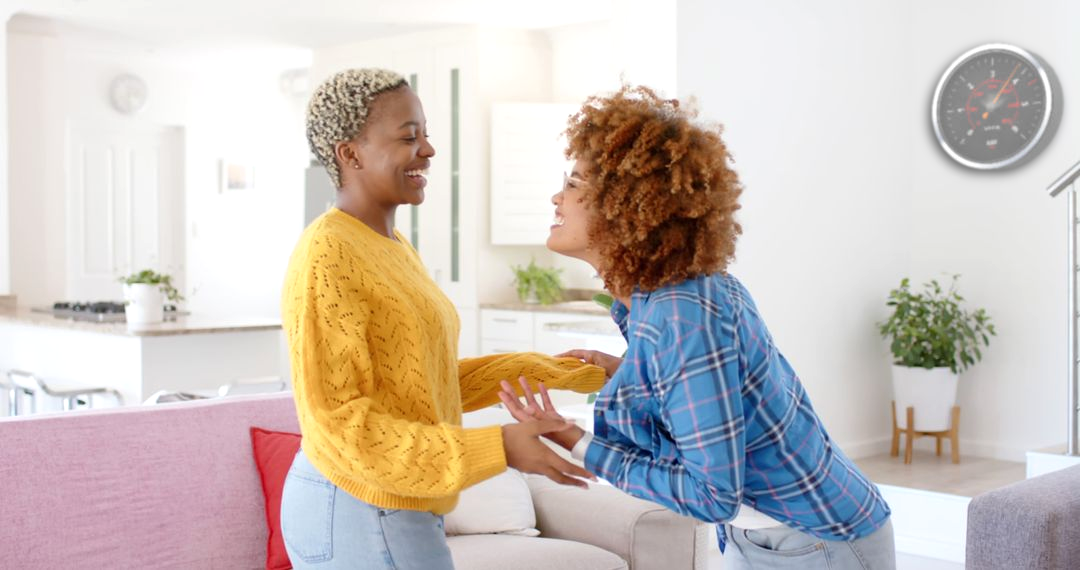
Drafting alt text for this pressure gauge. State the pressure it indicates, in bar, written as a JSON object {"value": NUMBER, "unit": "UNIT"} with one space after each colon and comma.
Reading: {"value": 3.8, "unit": "bar"}
